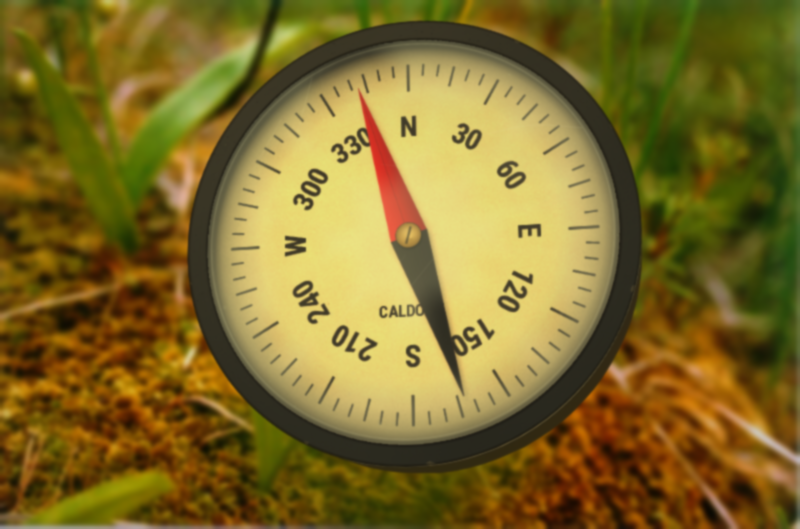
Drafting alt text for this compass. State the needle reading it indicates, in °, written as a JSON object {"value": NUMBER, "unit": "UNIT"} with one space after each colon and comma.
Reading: {"value": 342.5, "unit": "°"}
